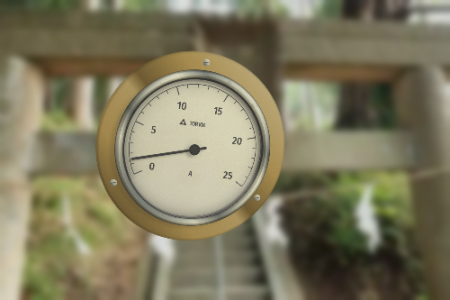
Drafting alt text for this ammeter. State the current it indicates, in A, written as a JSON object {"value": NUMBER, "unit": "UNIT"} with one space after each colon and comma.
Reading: {"value": 1.5, "unit": "A"}
